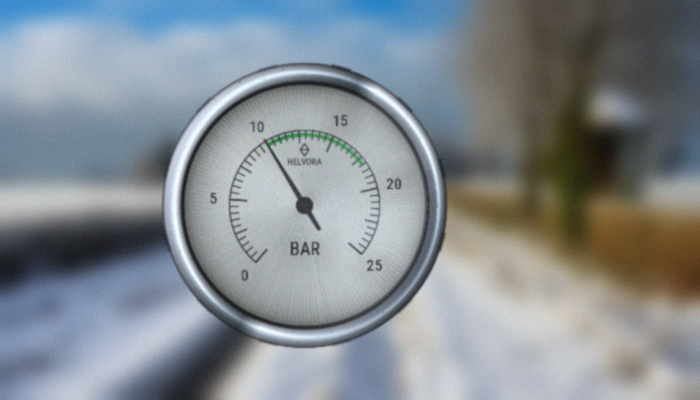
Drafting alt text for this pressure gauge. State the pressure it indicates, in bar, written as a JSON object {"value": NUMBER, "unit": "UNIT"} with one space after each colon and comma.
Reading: {"value": 10, "unit": "bar"}
